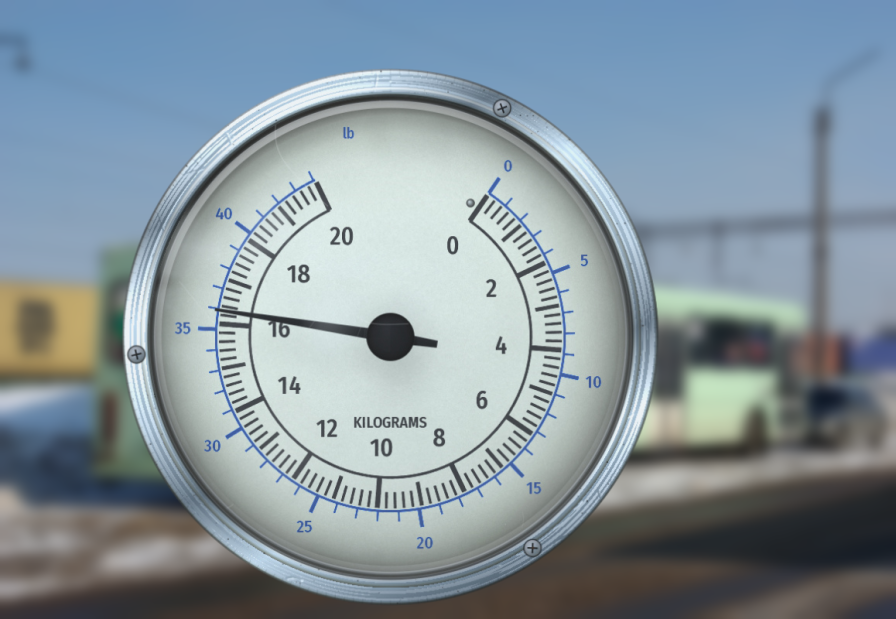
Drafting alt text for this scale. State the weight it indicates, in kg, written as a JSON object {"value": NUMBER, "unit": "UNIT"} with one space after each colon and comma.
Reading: {"value": 16.3, "unit": "kg"}
